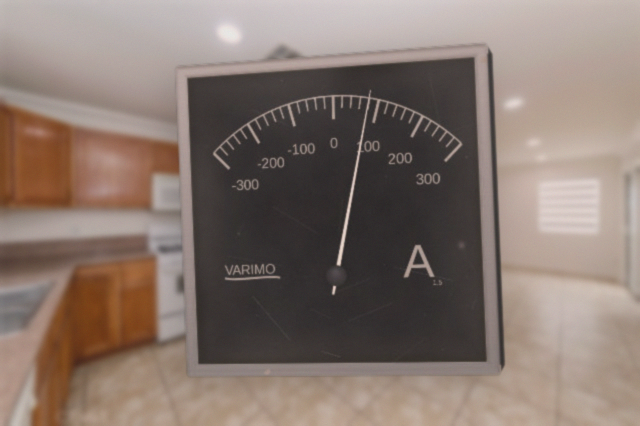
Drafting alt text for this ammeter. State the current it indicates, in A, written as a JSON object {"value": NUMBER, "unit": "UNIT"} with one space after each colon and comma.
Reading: {"value": 80, "unit": "A"}
